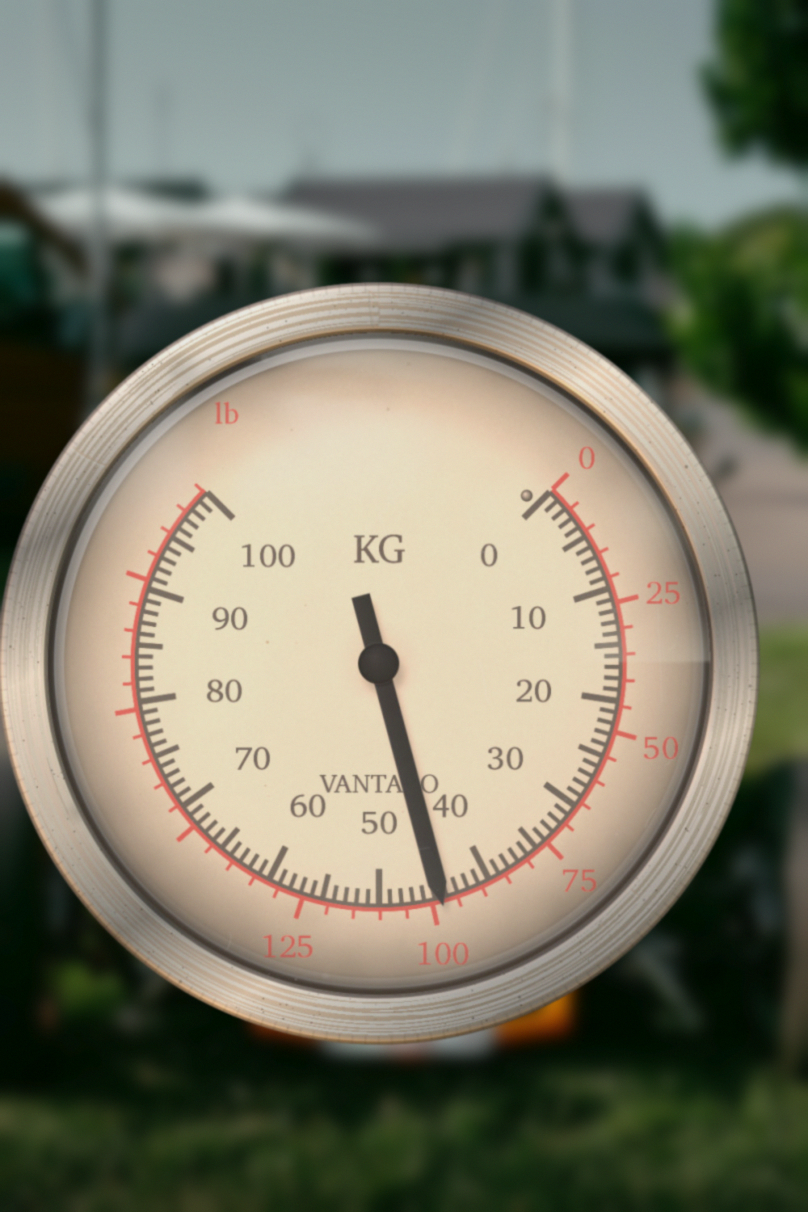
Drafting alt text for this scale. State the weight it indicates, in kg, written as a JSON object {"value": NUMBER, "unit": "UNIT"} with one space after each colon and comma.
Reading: {"value": 44.5, "unit": "kg"}
